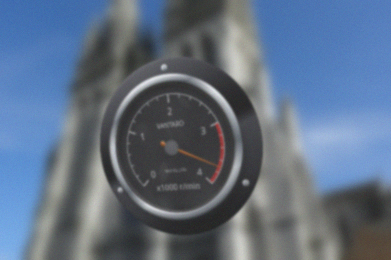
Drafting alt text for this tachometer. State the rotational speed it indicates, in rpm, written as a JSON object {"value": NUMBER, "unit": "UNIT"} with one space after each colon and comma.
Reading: {"value": 3700, "unit": "rpm"}
